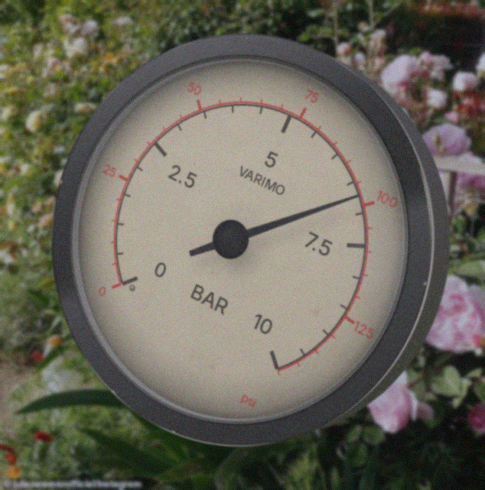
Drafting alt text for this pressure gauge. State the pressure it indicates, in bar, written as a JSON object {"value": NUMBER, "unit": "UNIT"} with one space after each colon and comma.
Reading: {"value": 6.75, "unit": "bar"}
